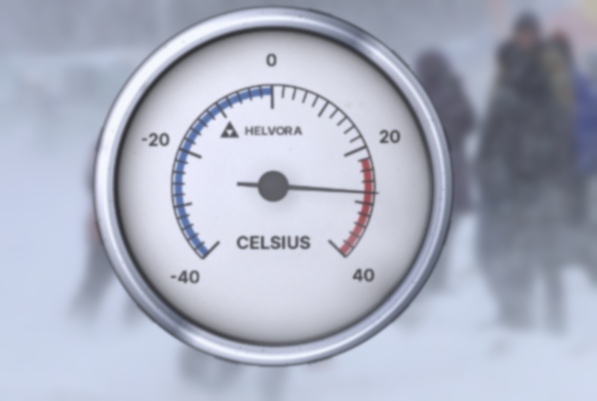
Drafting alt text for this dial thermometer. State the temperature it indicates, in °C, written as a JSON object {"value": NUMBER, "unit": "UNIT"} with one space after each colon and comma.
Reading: {"value": 28, "unit": "°C"}
